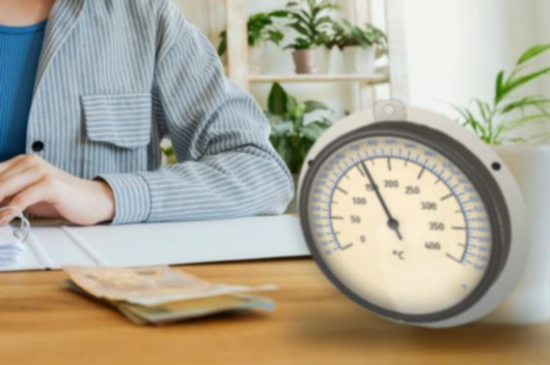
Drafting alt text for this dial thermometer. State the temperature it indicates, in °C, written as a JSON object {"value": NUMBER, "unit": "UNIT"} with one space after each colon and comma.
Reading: {"value": 162.5, "unit": "°C"}
